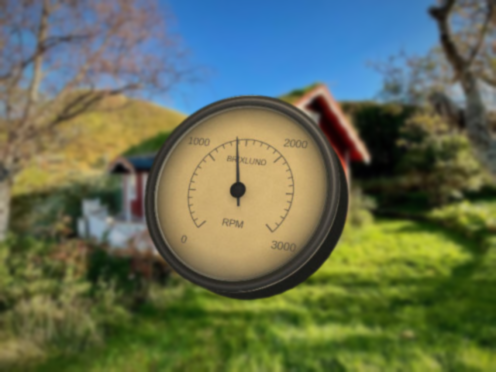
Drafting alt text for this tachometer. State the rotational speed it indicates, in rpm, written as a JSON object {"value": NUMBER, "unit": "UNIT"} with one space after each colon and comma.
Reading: {"value": 1400, "unit": "rpm"}
